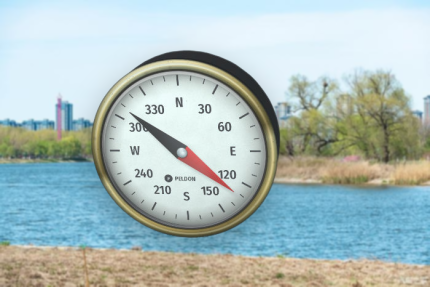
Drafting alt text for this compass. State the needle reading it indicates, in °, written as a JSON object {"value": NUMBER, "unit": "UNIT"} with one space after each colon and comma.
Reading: {"value": 130, "unit": "°"}
